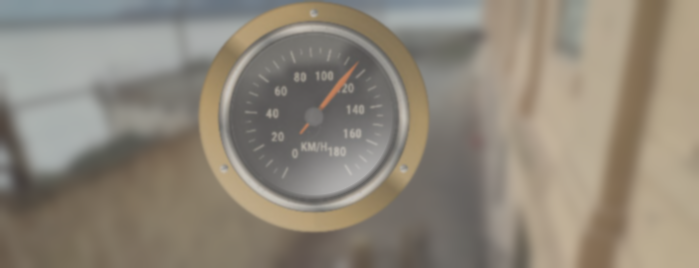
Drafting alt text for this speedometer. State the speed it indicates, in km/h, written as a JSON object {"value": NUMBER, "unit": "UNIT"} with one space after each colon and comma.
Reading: {"value": 115, "unit": "km/h"}
